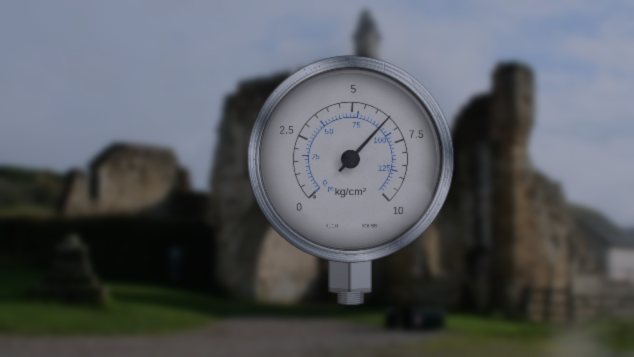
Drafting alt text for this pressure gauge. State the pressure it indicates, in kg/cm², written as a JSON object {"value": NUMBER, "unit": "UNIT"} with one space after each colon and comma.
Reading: {"value": 6.5, "unit": "kg/cm²"}
